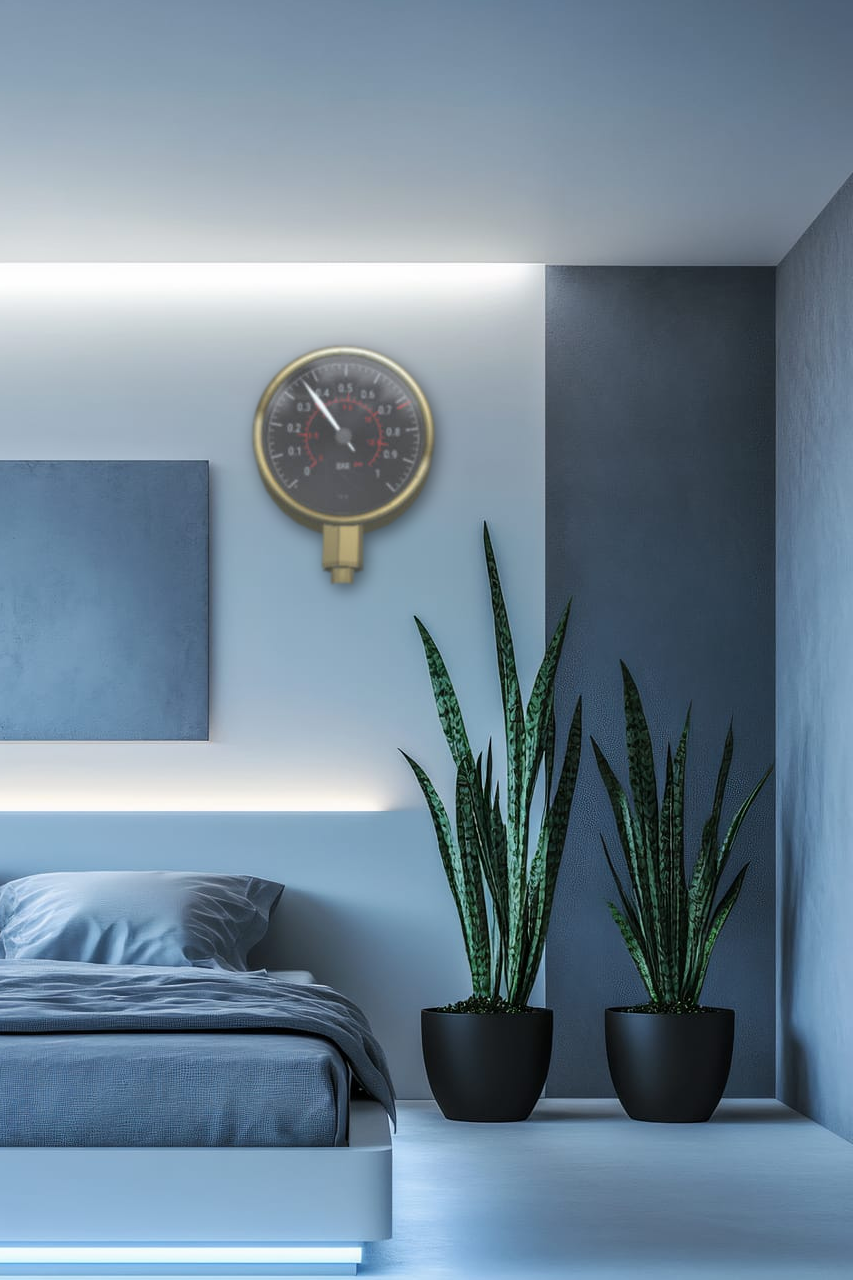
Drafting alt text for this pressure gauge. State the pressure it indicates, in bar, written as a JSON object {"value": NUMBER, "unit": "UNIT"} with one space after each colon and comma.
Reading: {"value": 0.36, "unit": "bar"}
